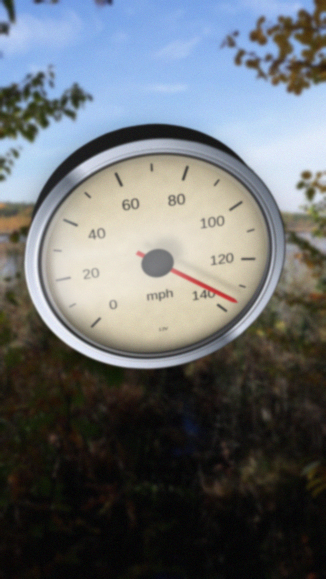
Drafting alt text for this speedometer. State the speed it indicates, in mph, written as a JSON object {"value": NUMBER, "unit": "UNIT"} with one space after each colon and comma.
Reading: {"value": 135, "unit": "mph"}
